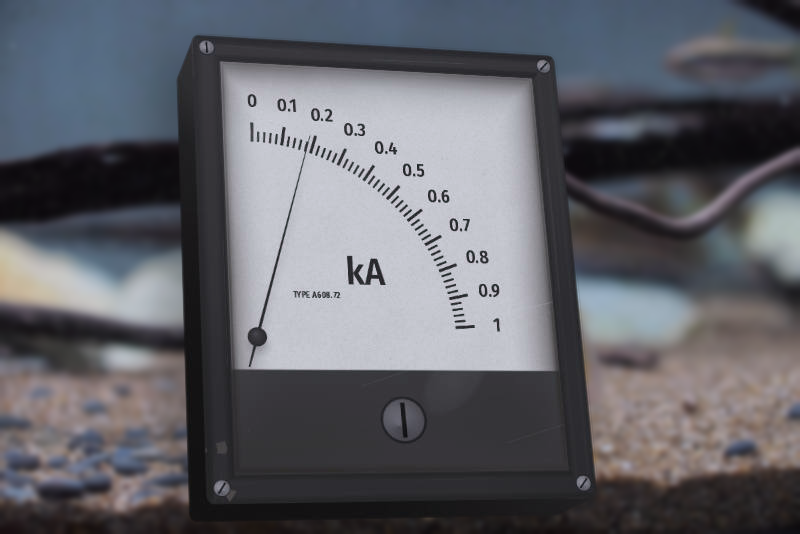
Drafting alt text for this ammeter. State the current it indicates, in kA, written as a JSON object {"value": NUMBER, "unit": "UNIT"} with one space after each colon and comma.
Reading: {"value": 0.18, "unit": "kA"}
